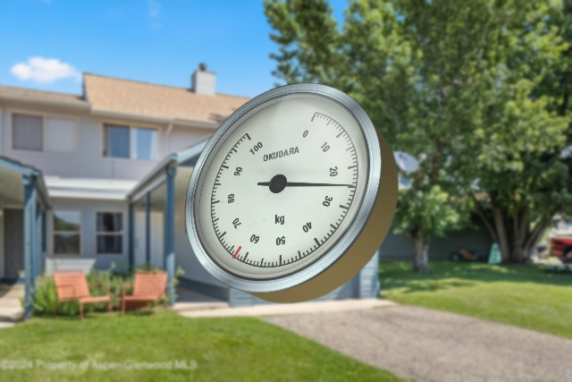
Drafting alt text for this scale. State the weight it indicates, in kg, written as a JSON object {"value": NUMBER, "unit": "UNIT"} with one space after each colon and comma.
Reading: {"value": 25, "unit": "kg"}
